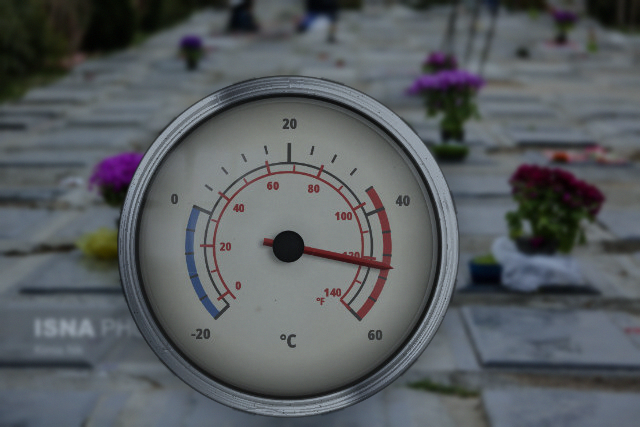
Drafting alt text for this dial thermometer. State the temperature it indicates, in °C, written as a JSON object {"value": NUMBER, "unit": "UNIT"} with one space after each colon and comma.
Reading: {"value": 50, "unit": "°C"}
